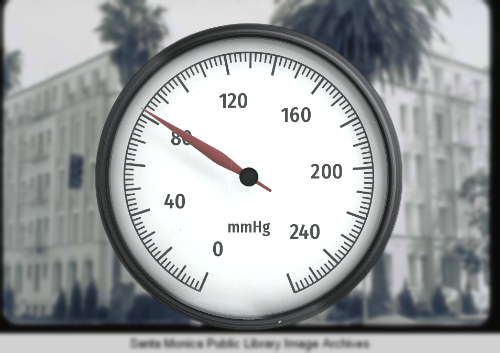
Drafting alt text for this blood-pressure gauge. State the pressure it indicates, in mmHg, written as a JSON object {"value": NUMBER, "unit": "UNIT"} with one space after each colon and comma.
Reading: {"value": 82, "unit": "mmHg"}
